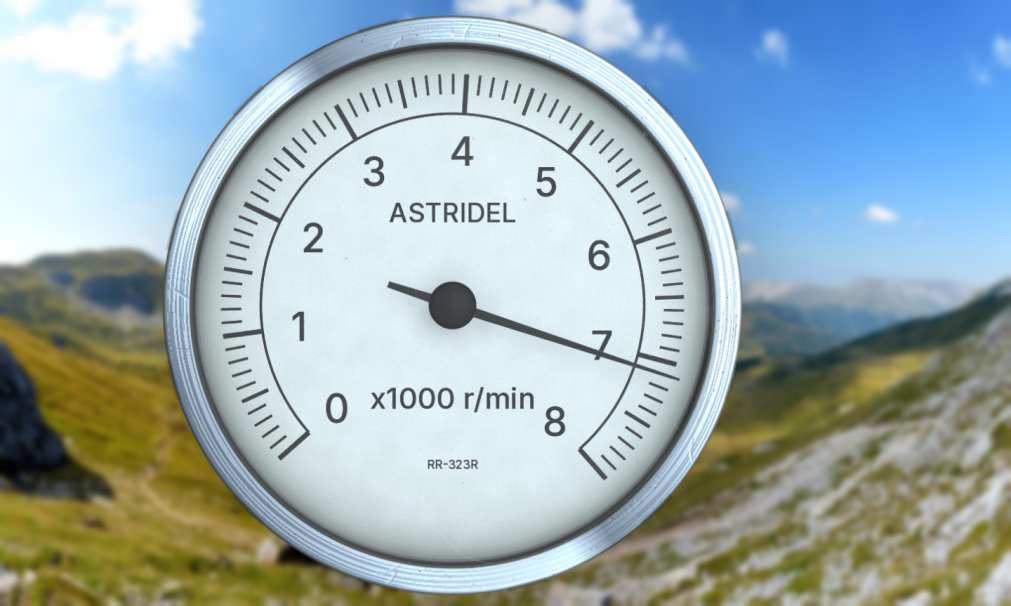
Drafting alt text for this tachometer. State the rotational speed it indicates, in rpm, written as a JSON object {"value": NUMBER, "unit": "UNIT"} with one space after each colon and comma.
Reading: {"value": 7100, "unit": "rpm"}
